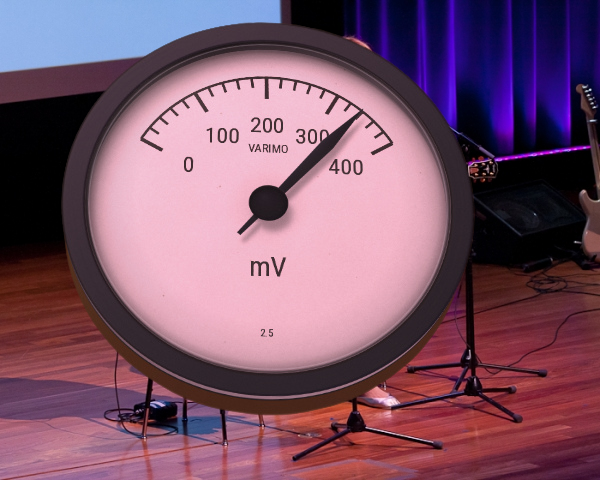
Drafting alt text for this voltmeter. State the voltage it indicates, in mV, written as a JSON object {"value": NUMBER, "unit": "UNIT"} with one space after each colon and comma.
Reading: {"value": 340, "unit": "mV"}
